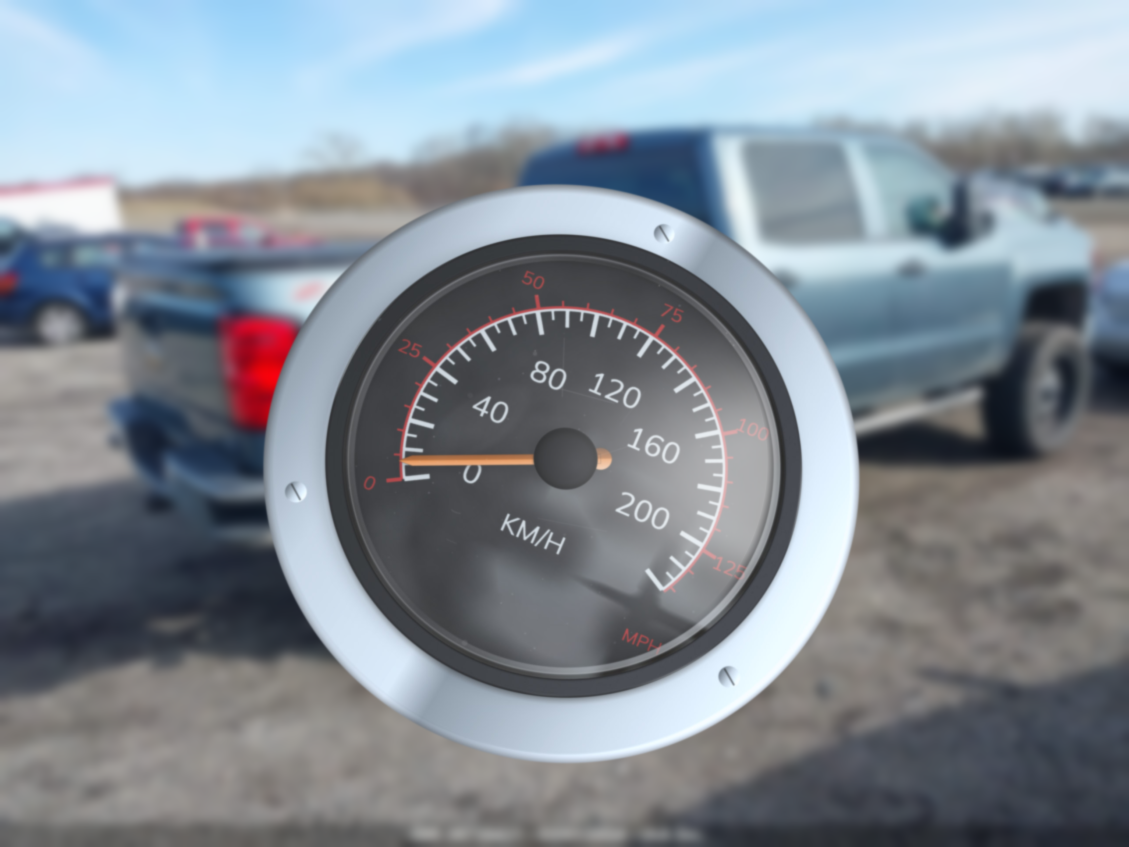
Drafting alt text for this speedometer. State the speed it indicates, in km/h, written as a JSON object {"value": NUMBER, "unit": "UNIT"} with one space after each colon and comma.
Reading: {"value": 5, "unit": "km/h"}
